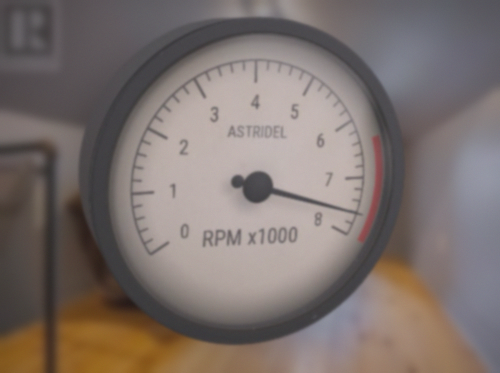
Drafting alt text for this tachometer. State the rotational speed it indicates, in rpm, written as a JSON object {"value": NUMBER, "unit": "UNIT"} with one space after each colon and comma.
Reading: {"value": 7600, "unit": "rpm"}
